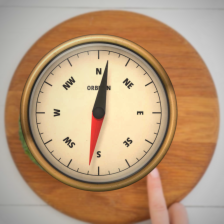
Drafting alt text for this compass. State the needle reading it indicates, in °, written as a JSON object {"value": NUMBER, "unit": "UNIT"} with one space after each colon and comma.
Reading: {"value": 190, "unit": "°"}
